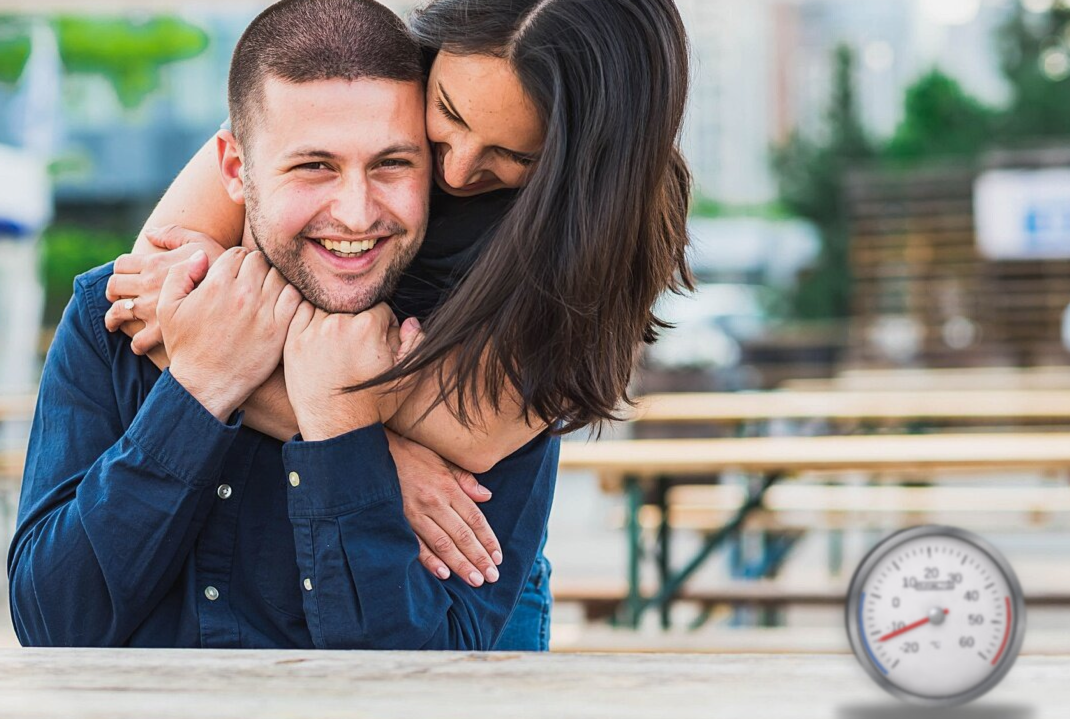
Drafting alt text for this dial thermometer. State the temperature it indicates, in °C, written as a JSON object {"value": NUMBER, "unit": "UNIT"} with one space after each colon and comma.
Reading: {"value": -12, "unit": "°C"}
